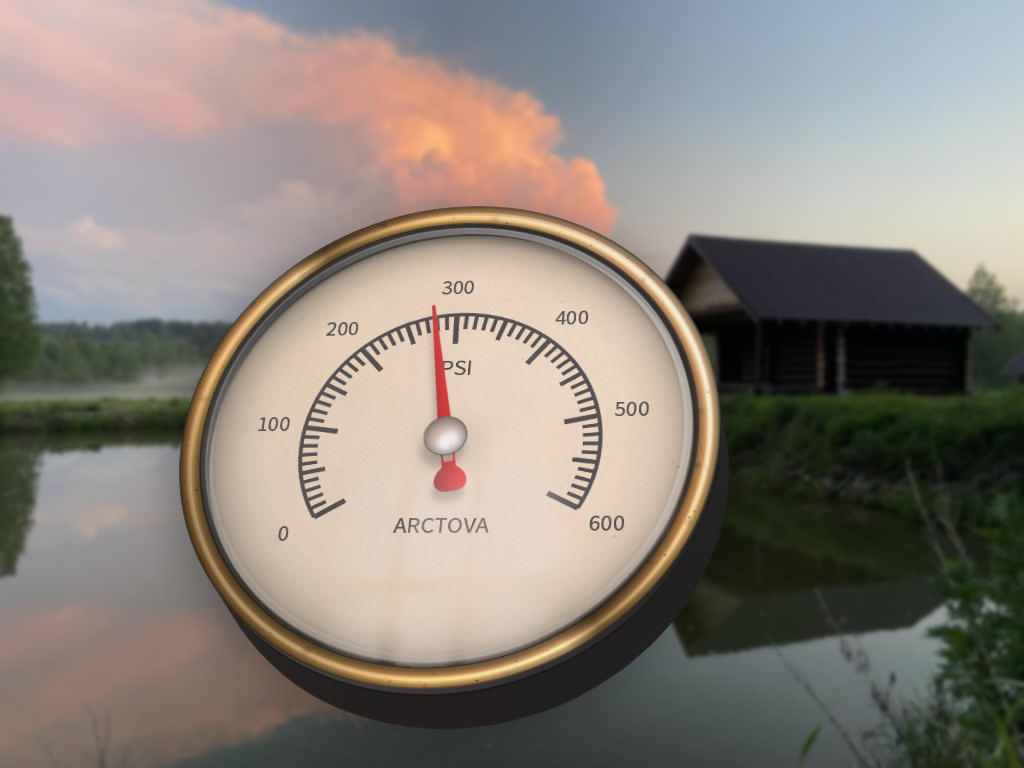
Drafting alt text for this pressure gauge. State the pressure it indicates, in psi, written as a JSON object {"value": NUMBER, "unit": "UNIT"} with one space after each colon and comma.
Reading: {"value": 280, "unit": "psi"}
